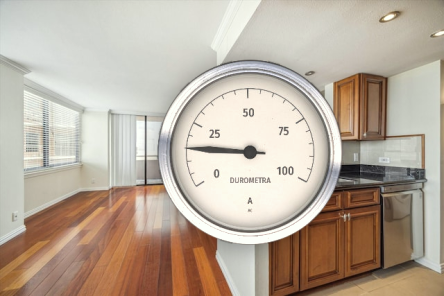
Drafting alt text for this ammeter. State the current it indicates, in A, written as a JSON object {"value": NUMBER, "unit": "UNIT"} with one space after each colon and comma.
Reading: {"value": 15, "unit": "A"}
